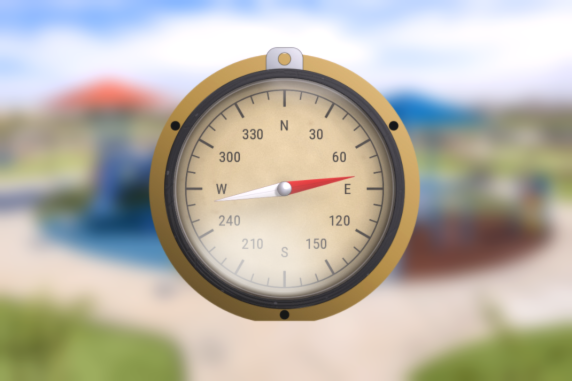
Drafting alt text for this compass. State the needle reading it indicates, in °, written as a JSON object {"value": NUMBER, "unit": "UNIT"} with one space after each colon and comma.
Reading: {"value": 80, "unit": "°"}
